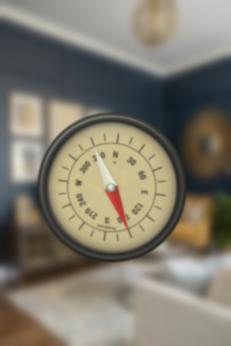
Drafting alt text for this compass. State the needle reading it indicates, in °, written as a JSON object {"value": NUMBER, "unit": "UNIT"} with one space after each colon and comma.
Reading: {"value": 150, "unit": "°"}
